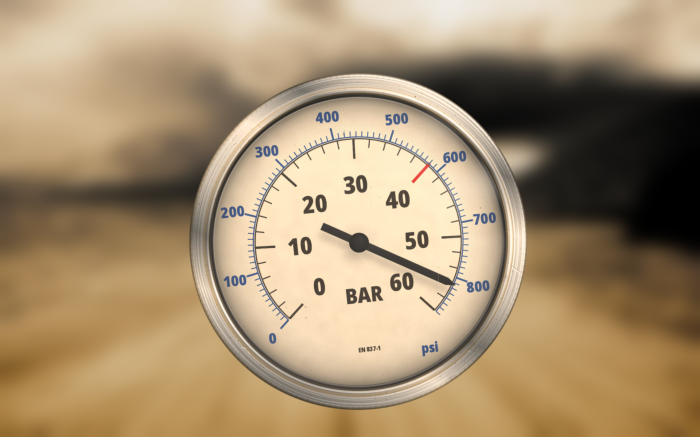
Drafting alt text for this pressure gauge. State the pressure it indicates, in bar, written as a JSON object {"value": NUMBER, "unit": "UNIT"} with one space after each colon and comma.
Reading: {"value": 56, "unit": "bar"}
